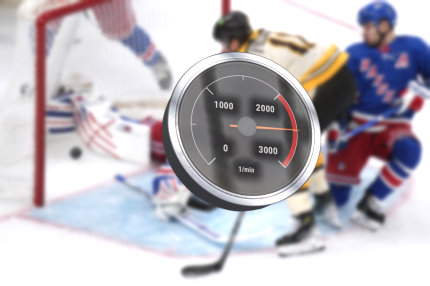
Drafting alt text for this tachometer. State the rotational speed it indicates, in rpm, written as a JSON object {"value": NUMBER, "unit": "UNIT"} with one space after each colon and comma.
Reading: {"value": 2500, "unit": "rpm"}
